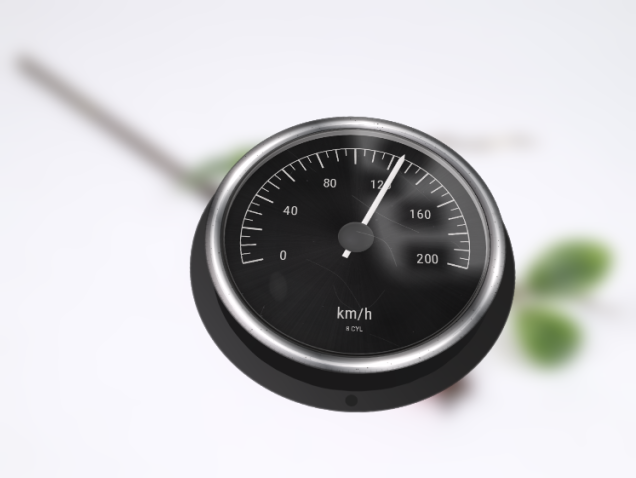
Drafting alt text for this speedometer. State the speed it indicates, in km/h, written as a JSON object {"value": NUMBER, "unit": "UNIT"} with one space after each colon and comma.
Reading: {"value": 125, "unit": "km/h"}
